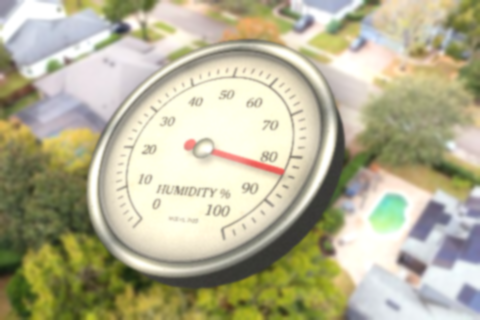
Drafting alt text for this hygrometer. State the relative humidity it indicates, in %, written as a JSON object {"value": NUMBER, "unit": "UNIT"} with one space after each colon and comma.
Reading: {"value": 84, "unit": "%"}
